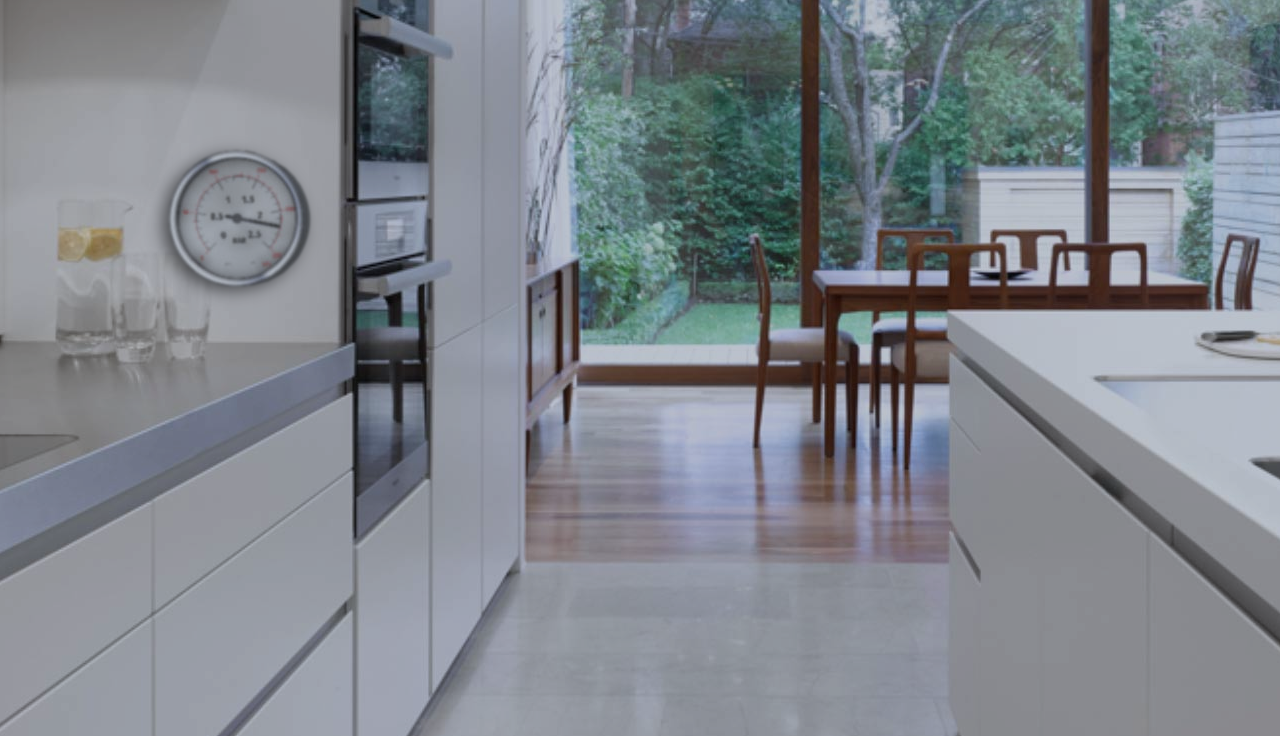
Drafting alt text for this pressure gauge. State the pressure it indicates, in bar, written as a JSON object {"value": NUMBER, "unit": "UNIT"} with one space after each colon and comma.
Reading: {"value": 2.2, "unit": "bar"}
